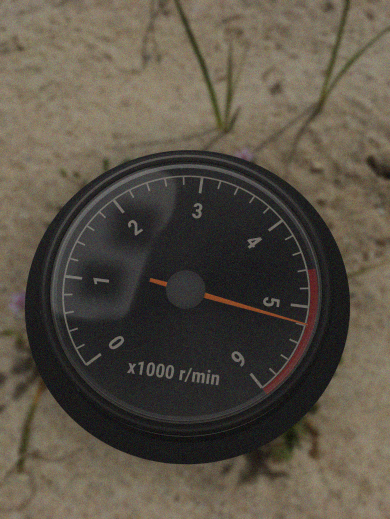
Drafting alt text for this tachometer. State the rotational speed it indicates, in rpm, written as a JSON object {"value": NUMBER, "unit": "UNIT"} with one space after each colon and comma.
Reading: {"value": 5200, "unit": "rpm"}
